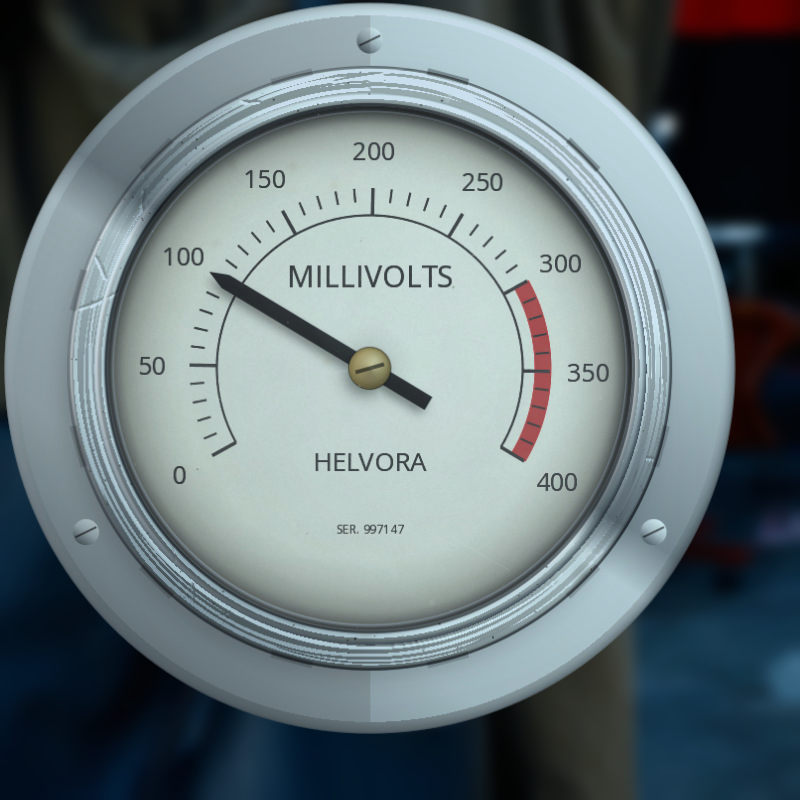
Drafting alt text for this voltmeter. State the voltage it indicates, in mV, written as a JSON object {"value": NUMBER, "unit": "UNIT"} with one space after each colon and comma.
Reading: {"value": 100, "unit": "mV"}
